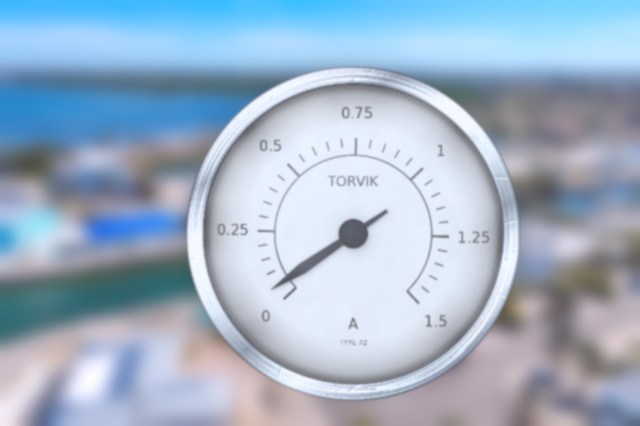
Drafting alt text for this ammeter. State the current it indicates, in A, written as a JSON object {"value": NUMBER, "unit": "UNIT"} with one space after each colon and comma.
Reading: {"value": 0.05, "unit": "A"}
